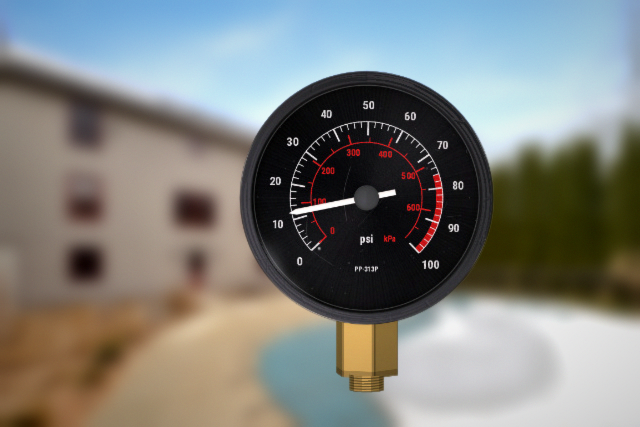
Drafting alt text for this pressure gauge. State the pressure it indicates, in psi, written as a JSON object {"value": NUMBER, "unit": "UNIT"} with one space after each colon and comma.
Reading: {"value": 12, "unit": "psi"}
